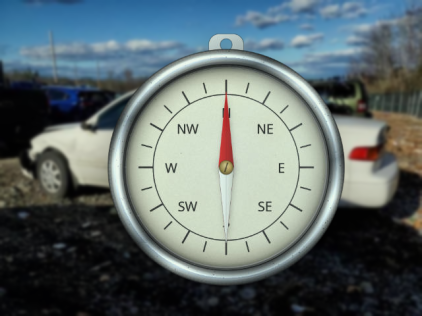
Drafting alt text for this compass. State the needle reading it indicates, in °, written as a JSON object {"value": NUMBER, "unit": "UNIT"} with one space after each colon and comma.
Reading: {"value": 0, "unit": "°"}
